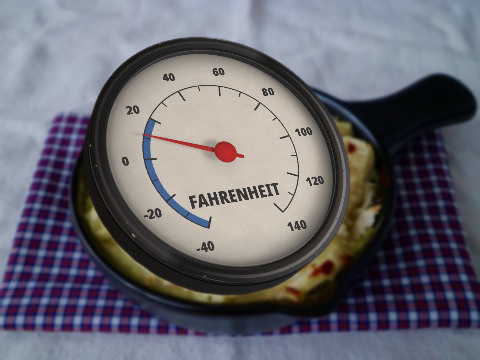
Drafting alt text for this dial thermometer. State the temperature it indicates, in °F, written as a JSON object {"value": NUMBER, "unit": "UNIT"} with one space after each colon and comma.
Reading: {"value": 10, "unit": "°F"}
